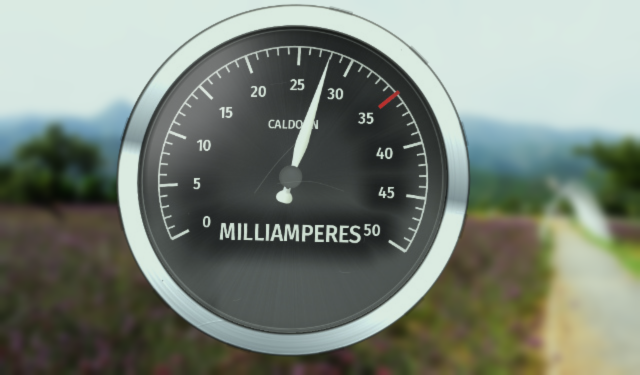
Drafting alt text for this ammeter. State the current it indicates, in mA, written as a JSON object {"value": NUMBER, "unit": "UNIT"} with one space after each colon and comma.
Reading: {"value": 28, "unit": "mA"}
